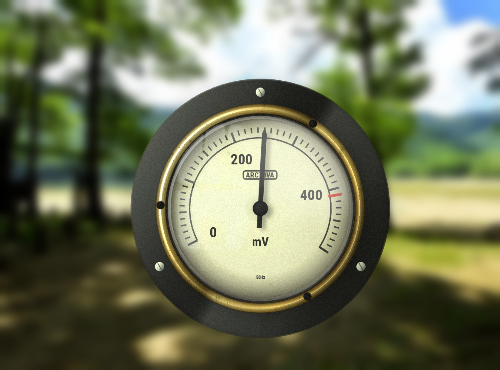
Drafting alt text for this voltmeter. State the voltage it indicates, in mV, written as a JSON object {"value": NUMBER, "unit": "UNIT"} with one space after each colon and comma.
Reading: {"value": 250, "unit": "mV"}
